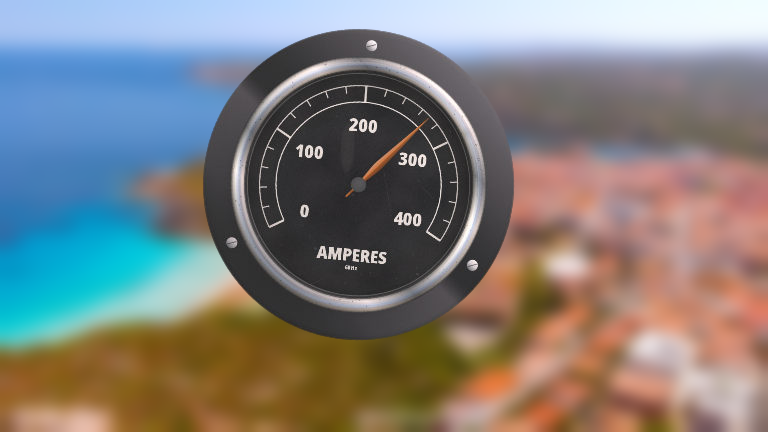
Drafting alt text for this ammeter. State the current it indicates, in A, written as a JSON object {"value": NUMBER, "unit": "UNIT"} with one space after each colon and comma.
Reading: {"value": 270, "unit": "A"}
